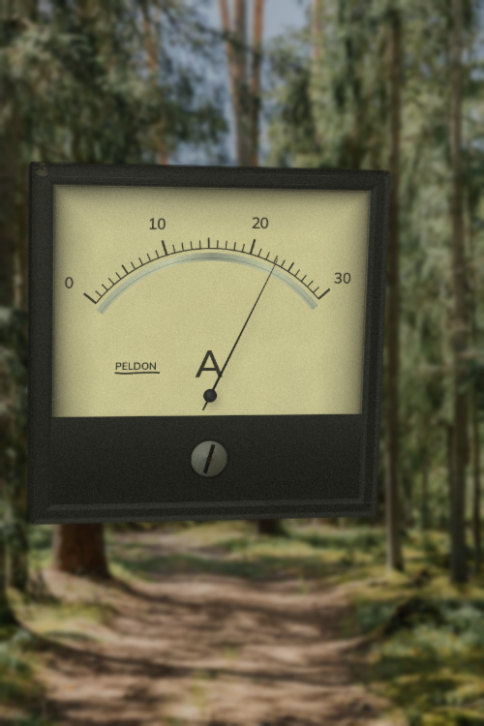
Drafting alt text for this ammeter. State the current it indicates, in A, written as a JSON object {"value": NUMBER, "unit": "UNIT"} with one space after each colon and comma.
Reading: {"value": 23, "unit": "A"}
